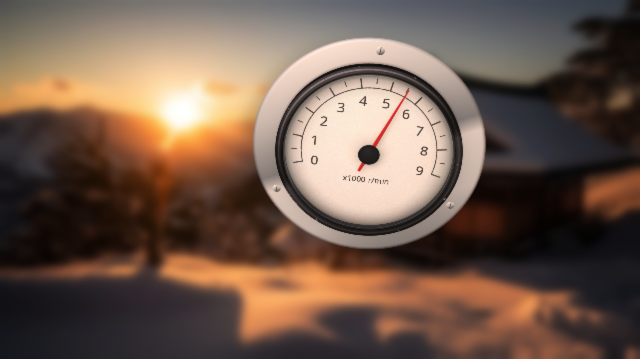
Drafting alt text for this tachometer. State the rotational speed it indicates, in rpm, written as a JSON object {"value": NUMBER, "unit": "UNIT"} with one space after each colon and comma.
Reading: {"value": 5500, "unit": "rpm"}
